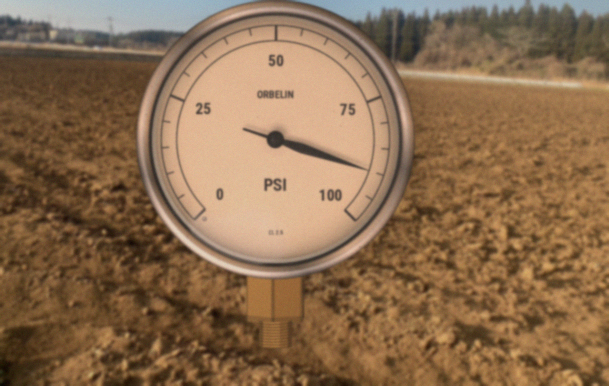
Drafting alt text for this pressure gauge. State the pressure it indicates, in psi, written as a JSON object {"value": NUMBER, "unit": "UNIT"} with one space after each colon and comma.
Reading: {"value": 90, "unit": "psi"}
